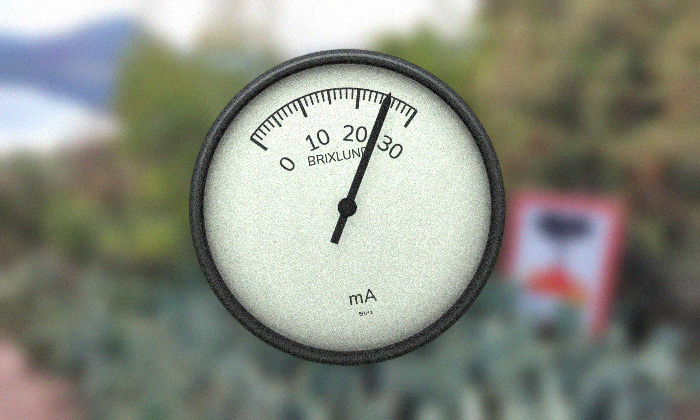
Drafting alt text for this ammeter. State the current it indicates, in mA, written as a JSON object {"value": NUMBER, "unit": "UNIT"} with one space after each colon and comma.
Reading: {"value": 25, "unit": "mA"}
